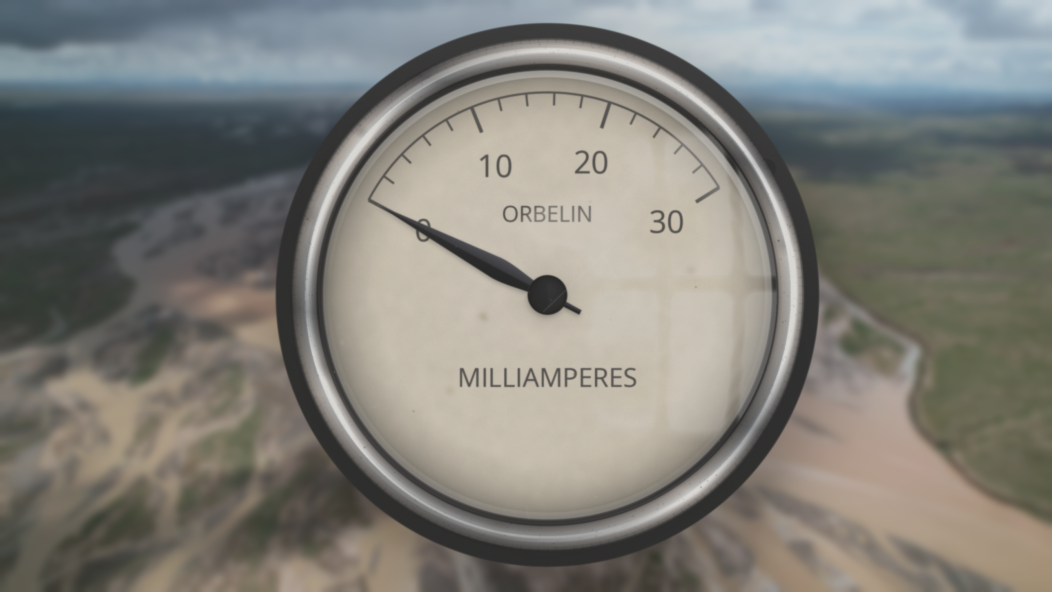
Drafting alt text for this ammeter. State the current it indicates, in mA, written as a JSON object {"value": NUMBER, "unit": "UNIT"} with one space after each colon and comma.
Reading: {"value": 0, "unit": "mA"}
